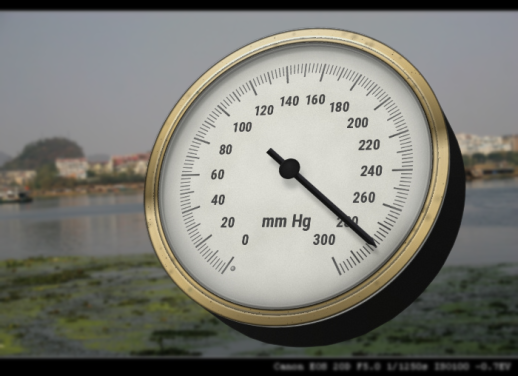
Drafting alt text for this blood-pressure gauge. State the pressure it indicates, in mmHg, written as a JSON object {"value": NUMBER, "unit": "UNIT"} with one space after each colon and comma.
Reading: {"value": 280, "unit": "mmHg"}
